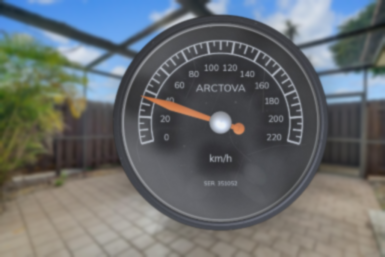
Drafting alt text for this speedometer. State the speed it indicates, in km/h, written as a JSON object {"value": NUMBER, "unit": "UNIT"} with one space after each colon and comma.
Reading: {"value": 35, "unit": "km/h"}
